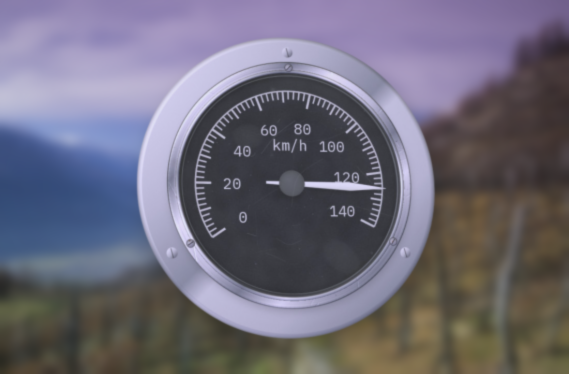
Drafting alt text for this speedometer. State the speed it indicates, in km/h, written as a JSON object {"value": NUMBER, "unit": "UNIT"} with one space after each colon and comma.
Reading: {"value": 126, "unit": "km/h"}
